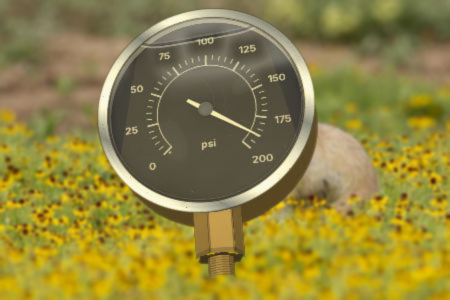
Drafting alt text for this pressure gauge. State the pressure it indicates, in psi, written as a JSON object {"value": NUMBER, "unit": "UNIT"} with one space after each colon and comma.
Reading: {"value": 190, "unit": "psi"}
